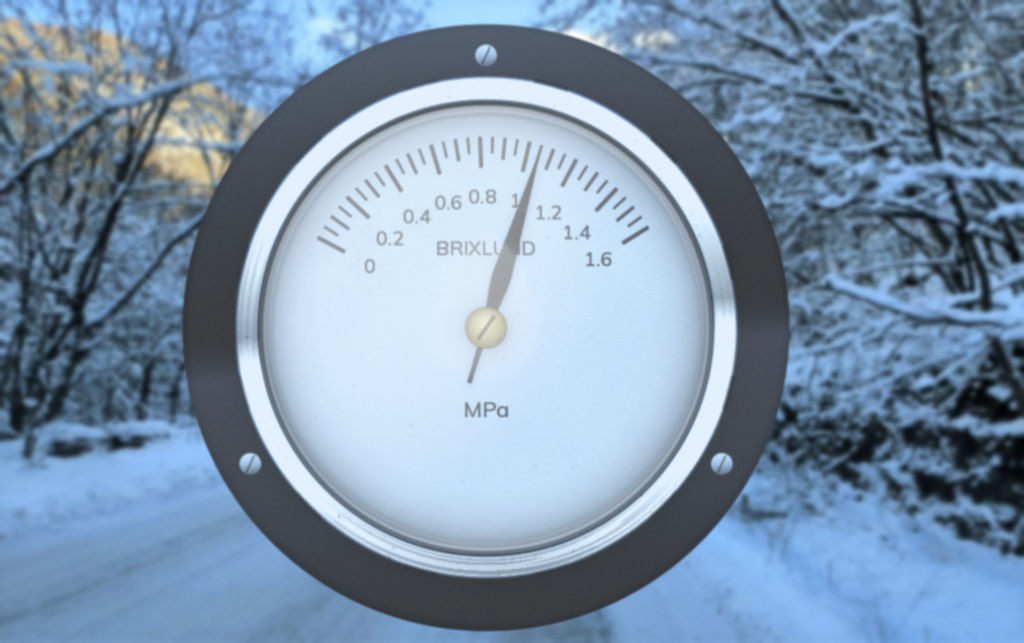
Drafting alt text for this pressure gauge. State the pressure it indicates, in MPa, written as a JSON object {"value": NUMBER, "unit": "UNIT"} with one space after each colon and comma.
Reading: {"value": 1.05, "unit": "MPa"}
